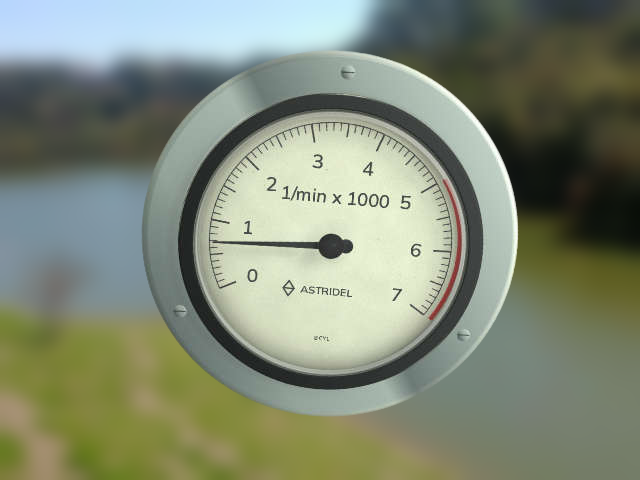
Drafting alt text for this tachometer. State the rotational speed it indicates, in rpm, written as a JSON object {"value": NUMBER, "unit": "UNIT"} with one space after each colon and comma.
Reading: {"value": 700, "unit": "rpm"}
